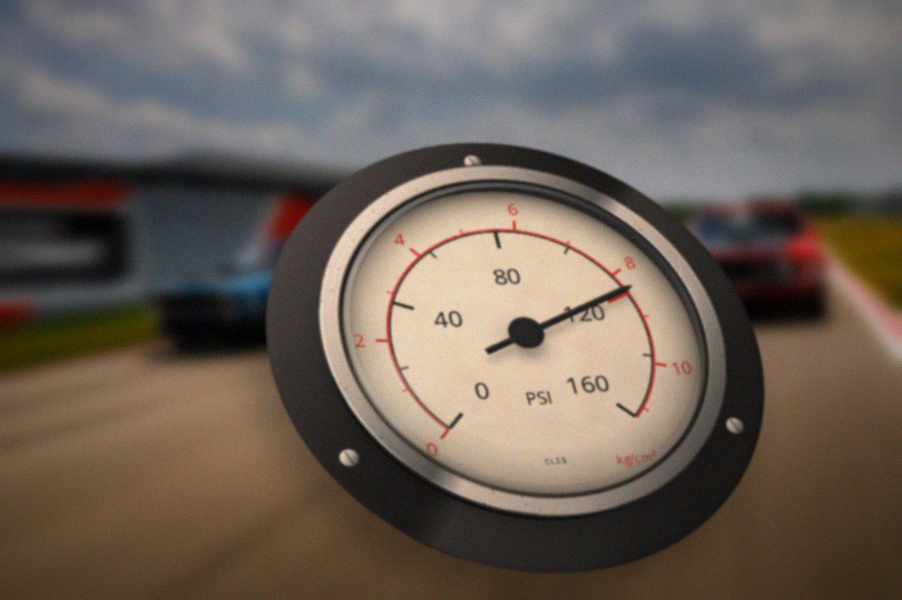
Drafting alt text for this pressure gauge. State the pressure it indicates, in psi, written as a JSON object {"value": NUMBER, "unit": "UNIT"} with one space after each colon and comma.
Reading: {"value": 120, "unit": "psi"}
